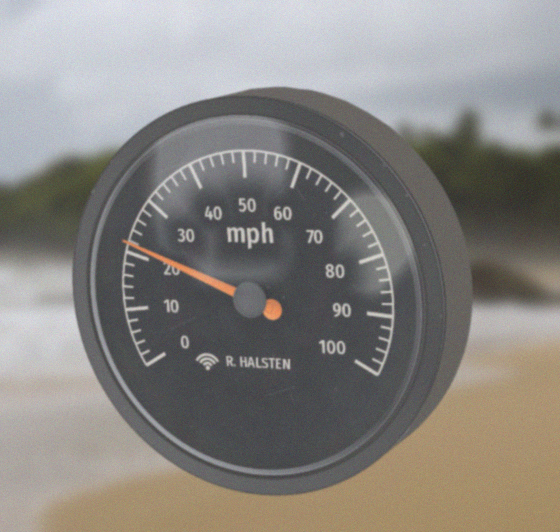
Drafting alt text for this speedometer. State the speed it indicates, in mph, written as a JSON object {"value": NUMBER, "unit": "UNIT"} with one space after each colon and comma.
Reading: {"value": 22, "unit": "mph"}
